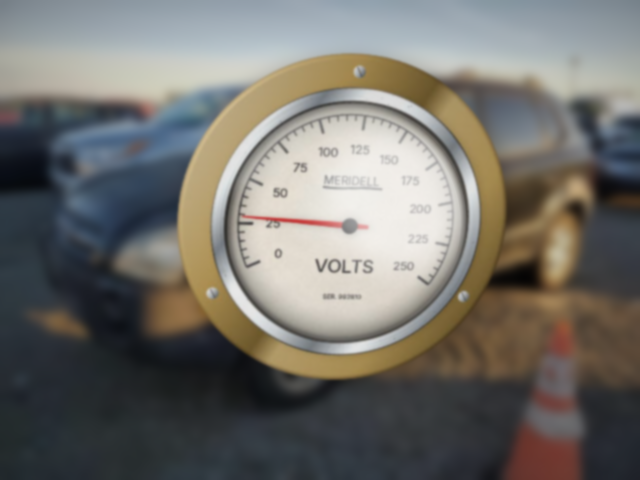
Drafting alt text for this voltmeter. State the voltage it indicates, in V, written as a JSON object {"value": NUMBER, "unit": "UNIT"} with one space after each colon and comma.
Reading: {"value": 30, "unit": "V"}
